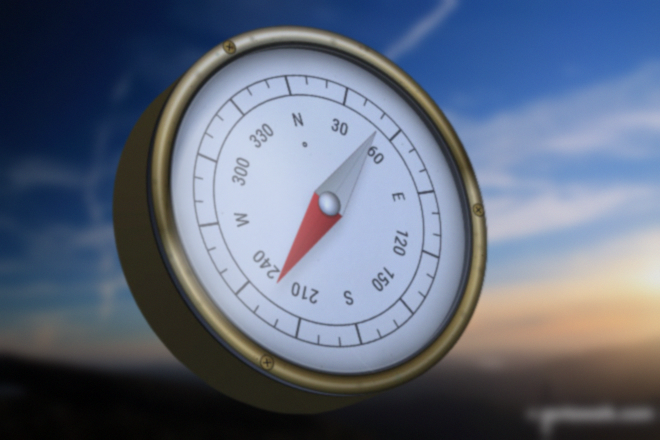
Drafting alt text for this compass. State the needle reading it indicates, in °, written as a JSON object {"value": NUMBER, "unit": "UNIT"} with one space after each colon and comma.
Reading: {"value": 230, "unit": "°"}
